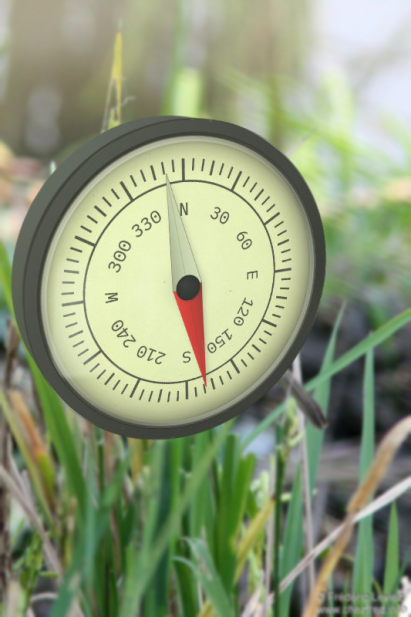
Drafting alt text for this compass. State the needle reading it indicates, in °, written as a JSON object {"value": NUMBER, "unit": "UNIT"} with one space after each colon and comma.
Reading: {"value": 170, "unit": "°"}
